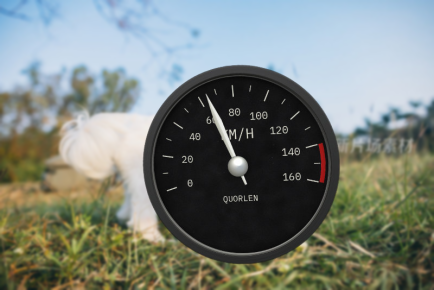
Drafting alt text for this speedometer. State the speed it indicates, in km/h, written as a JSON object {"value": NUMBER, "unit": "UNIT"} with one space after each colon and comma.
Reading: {"value": 65, "unit": "km/h"}
